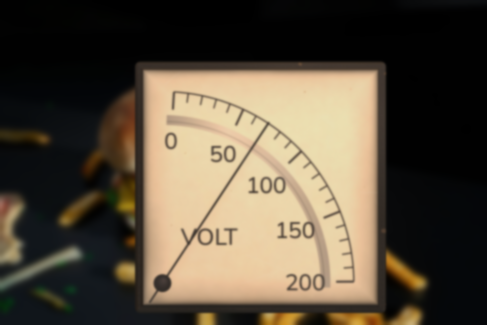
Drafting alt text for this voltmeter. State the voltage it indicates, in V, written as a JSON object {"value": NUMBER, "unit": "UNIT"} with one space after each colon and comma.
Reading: {"value": 70, "unit": "V"}
